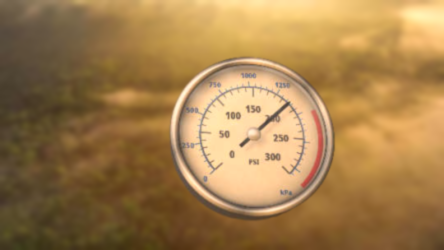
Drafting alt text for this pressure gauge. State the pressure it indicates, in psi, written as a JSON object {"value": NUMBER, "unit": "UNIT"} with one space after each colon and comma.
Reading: {"value": 200, "unit": "psi"}
